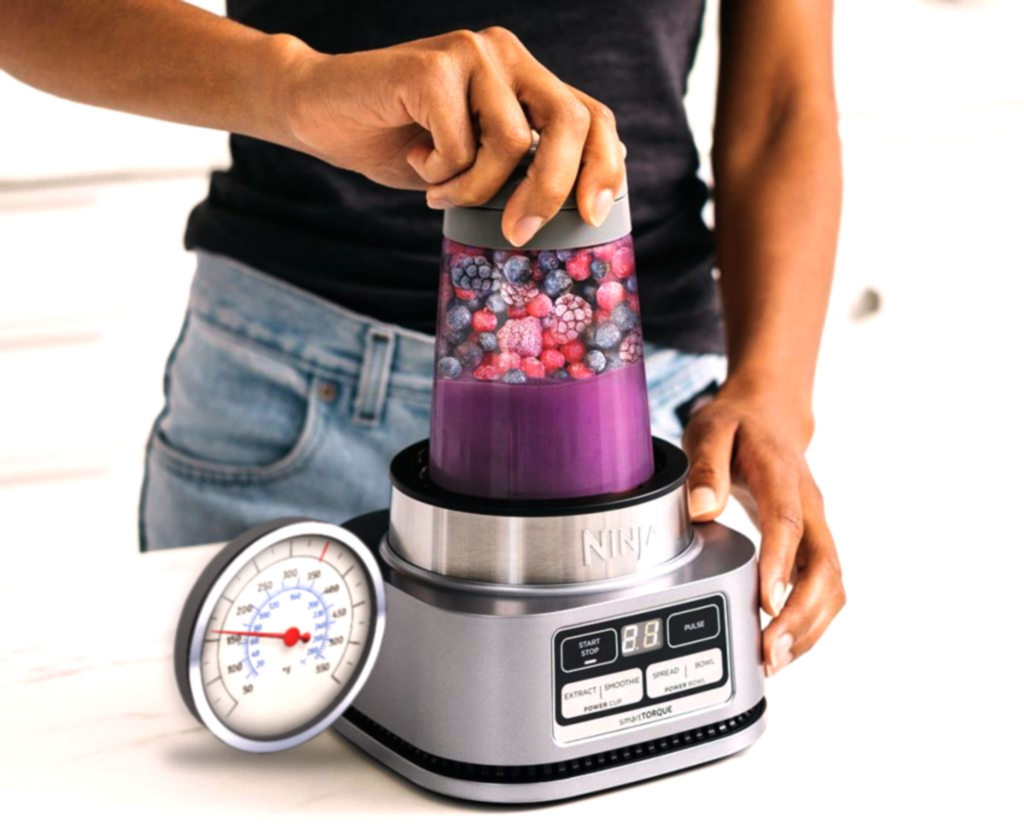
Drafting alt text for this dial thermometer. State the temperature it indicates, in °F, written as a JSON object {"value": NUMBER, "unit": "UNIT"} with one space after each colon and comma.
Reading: {"value": 162.5, "unit": "°F"}
